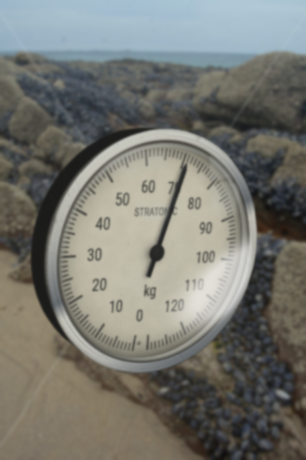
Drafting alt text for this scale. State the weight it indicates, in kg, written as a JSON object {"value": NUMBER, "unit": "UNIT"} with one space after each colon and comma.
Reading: {"value": 70, "unit": "kg"}
